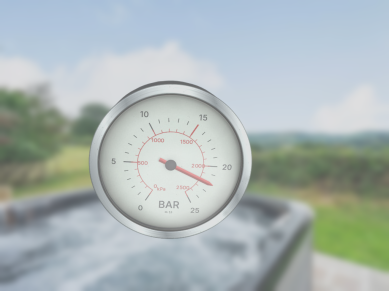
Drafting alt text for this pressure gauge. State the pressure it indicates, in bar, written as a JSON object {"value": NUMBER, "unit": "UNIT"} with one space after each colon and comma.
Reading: {"value": 22, "unit": "bar"}
